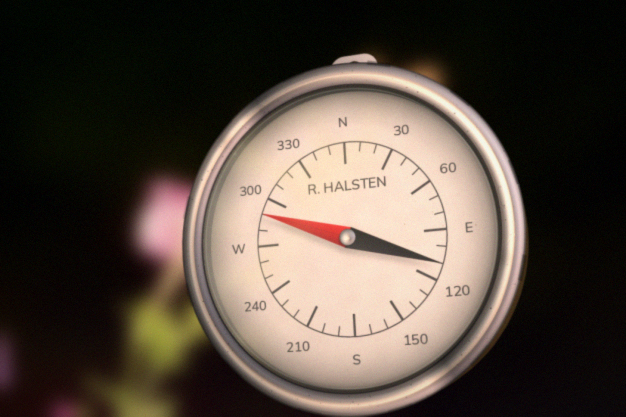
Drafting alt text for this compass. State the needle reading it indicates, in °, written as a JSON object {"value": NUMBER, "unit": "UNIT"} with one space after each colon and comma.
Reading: {"value": 290, "unit": "°"}
